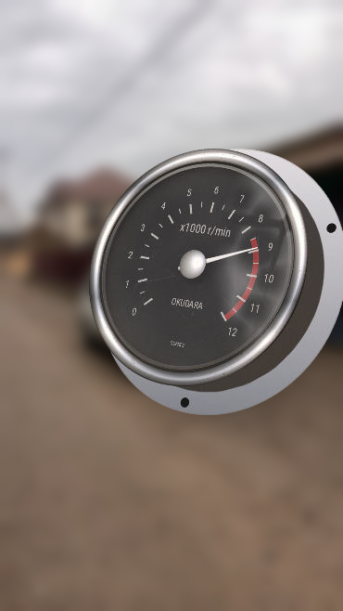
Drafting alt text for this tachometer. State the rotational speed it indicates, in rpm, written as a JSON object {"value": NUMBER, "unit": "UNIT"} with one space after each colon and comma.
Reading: {"value": 9000, "unit": "rpm"}
